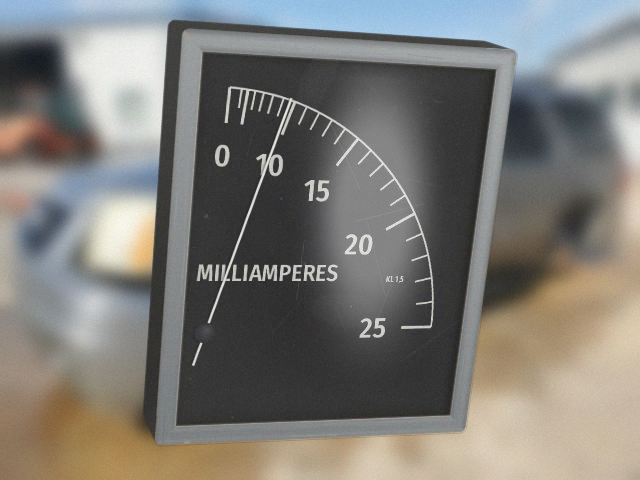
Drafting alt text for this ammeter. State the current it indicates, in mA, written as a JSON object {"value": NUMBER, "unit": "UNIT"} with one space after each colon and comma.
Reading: {"value": 9.5, "unit": "mA"}
